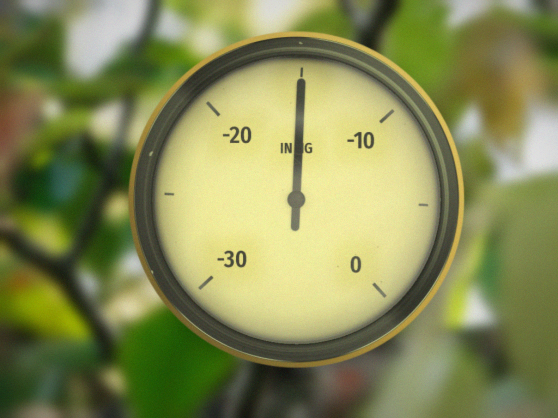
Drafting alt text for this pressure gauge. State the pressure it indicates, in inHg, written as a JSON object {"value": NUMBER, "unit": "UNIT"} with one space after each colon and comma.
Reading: {"value": -15, "unit": "inHg"}
